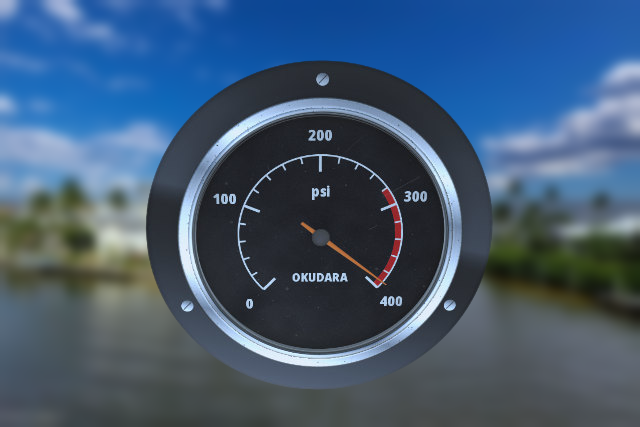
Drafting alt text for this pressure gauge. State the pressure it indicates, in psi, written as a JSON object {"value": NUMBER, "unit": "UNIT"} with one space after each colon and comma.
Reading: {"value": 390, "unit": "psi"}
